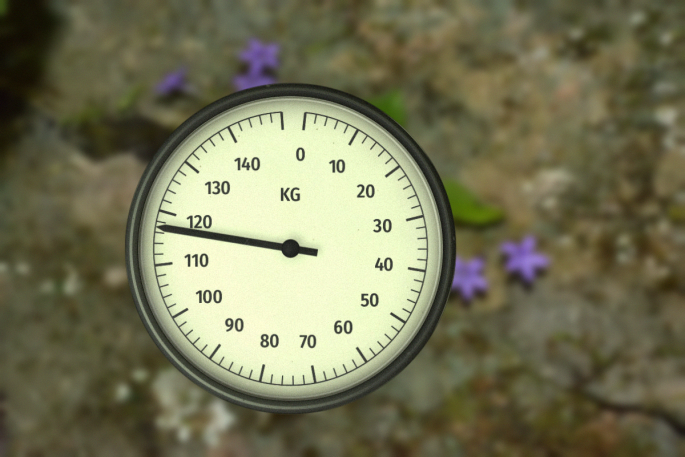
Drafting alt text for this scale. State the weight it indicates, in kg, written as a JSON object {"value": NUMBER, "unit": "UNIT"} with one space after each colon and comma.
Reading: {"value": 117, "unit": "kg"}
